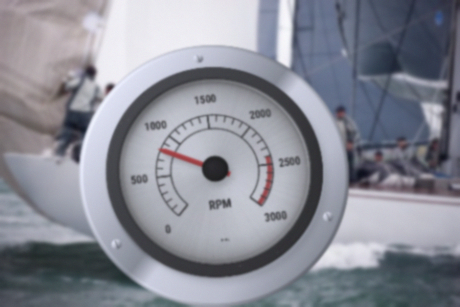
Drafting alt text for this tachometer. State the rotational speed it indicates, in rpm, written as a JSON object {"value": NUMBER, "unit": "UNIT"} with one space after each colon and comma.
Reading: {"value": 800, "unit": "rpm"}
